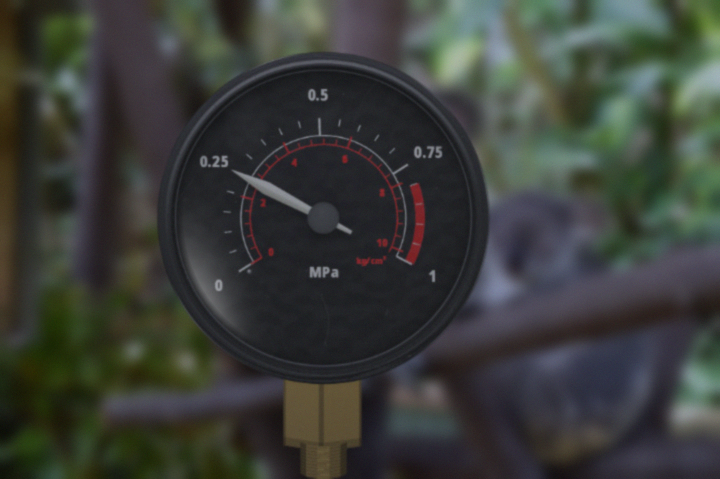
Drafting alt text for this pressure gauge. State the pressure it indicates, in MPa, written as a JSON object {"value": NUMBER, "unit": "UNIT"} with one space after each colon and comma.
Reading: {"value": 0.25, "unit": "MPa"}
